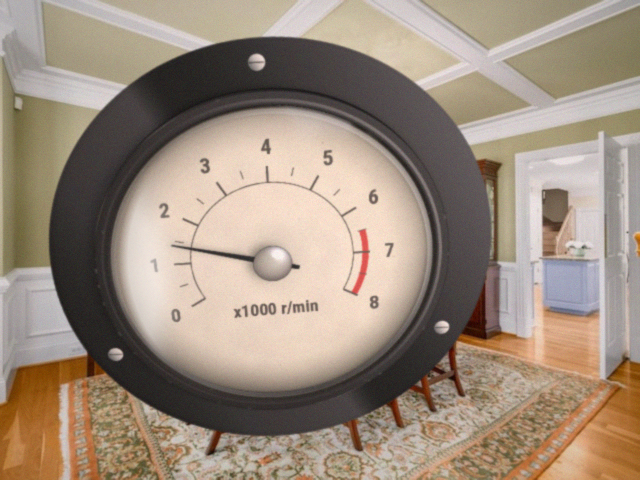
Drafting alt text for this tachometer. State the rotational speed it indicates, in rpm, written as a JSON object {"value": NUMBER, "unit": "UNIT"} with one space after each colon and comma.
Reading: {"value": 1500, "unit": "rpm"}
